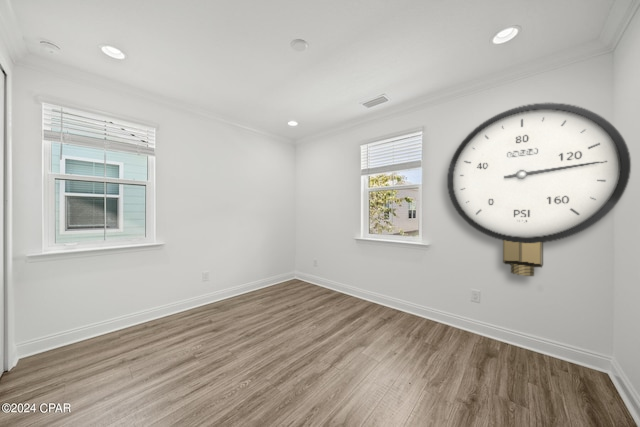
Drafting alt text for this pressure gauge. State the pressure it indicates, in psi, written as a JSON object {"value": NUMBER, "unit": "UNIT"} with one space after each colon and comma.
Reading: {"value": 130, "unit": "psi"}
